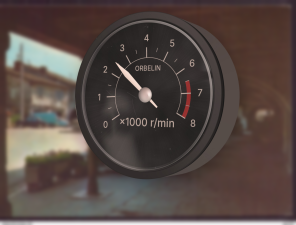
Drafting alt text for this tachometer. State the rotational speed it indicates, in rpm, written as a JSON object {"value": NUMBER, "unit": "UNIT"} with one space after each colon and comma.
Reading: {"value": 2500, "unit": "rpm"}
